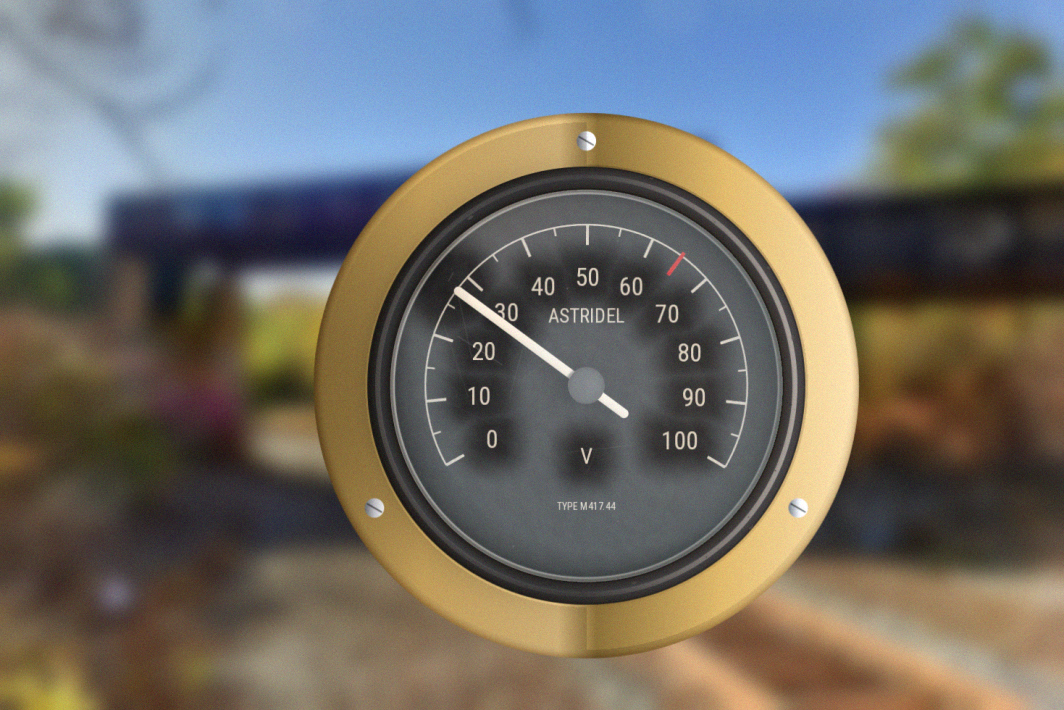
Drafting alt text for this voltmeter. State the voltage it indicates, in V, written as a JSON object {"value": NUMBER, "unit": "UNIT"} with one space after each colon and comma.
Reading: {"value": 27.5, "unit": "V"}
